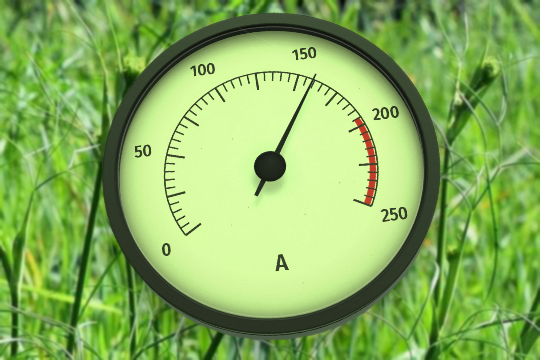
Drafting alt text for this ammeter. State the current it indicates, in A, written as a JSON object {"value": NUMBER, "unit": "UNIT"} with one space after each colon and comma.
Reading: {"value": 160, "unit": "A"}
